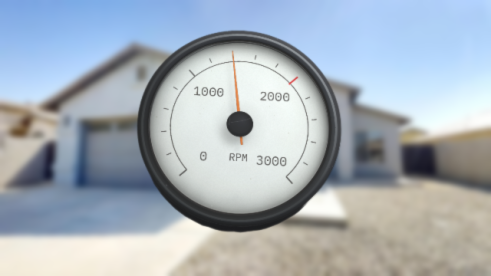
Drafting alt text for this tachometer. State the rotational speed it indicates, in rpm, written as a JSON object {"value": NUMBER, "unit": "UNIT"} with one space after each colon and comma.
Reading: {"value": 1400, "unit": "rpm"}
